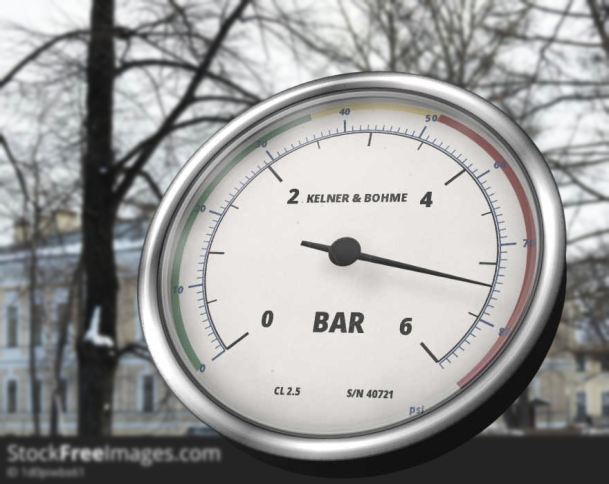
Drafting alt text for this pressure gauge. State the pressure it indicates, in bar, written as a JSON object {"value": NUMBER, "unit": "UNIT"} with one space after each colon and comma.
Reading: {"value": 5.25, "unit": "bar"}
